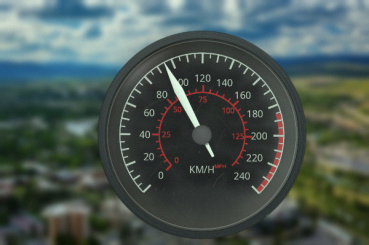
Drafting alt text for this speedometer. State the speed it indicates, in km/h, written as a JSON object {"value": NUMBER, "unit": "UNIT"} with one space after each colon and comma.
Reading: {"value": 95, "unit": "km/h"}
